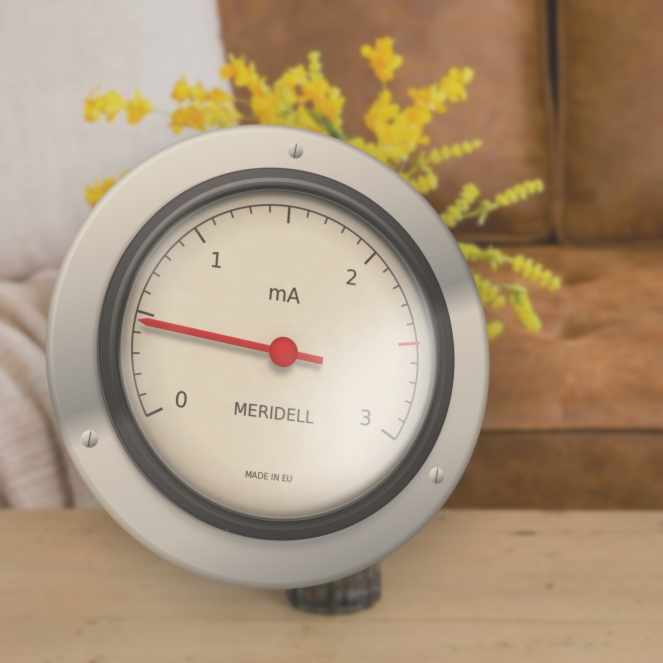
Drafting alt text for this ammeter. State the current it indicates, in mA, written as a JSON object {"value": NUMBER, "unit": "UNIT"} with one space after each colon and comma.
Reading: {"value": 0.45, "unit": "mA"}
